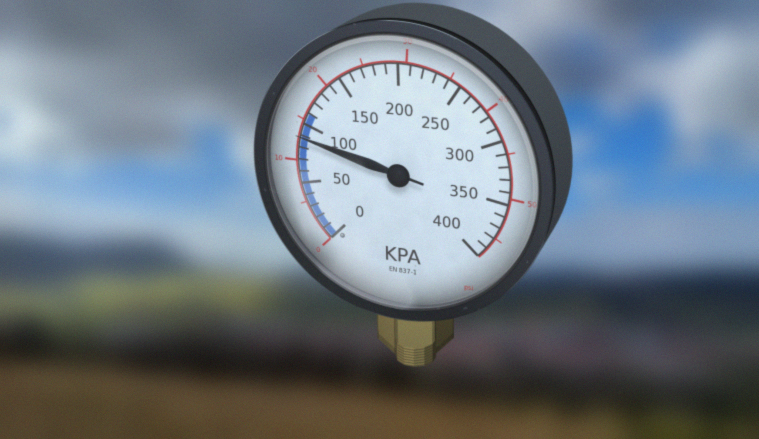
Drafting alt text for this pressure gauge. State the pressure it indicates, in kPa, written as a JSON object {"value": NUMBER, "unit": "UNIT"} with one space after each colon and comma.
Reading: {"value": 90, "unit": "kPa"}
